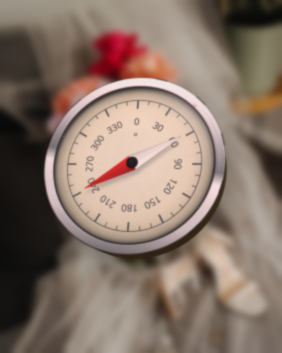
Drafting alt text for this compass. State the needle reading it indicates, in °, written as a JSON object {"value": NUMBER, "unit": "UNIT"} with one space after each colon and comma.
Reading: {"value": 240, "unit": "°"}
